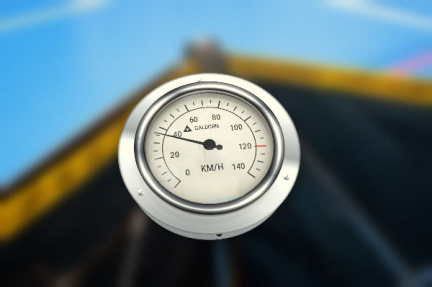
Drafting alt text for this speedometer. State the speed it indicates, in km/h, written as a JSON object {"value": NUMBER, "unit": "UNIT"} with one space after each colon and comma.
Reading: {"value": 35, "unit": "km/h"}
